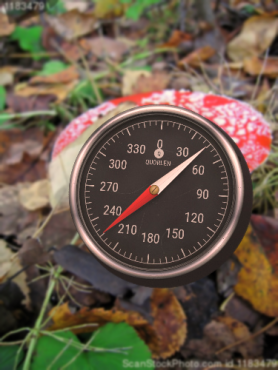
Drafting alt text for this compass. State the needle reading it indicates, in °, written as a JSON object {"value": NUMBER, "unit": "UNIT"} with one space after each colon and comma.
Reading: {"value": 225, "unit": "°"}
